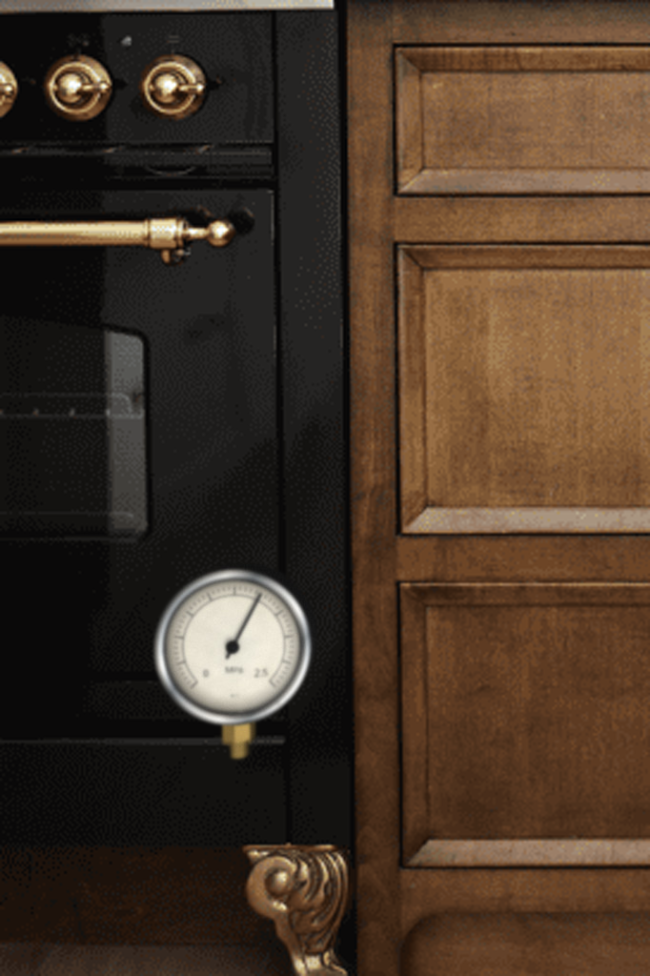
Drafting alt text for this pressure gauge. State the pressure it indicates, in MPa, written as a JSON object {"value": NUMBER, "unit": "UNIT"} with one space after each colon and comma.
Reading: {"value": 1.5, "unit": "MPa"}
